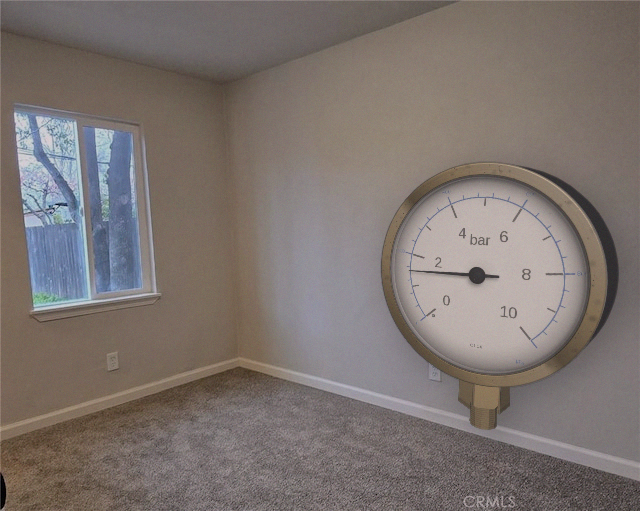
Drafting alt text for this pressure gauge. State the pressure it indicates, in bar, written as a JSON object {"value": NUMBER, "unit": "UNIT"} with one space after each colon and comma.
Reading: {"value": 1.5, "unit": "bar"}
